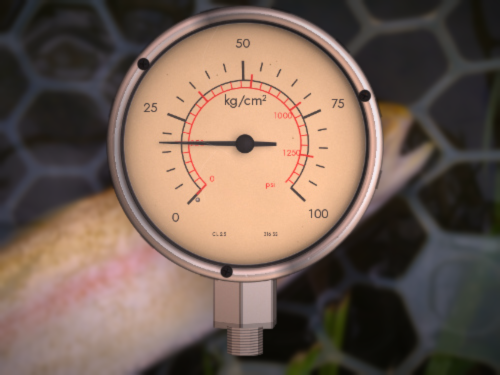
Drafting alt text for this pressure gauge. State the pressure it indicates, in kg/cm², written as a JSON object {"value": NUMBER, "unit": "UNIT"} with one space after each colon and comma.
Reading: {"value": 17.5, "unit": "kg/cm²"}
